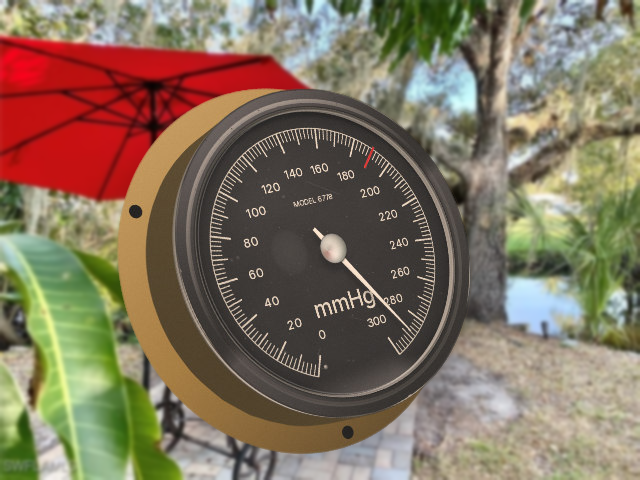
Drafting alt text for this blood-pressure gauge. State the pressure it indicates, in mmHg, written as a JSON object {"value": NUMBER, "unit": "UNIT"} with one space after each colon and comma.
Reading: {"value": 290, "unit": "mmHg"}
